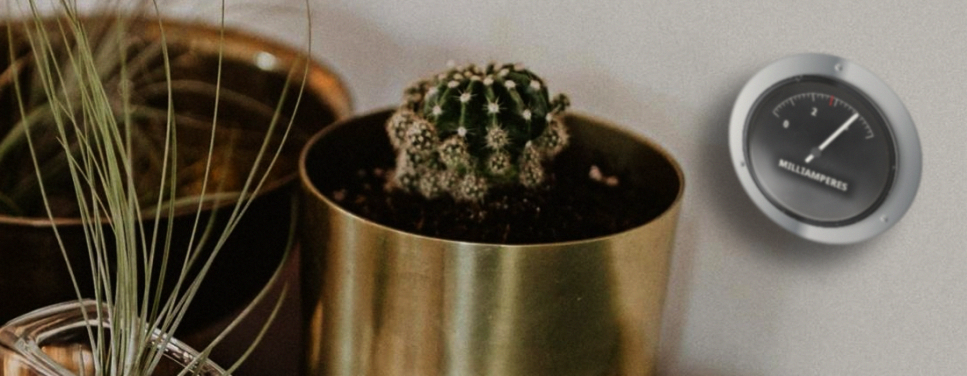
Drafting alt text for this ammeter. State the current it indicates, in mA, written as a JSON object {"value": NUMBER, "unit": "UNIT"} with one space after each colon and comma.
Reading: {"value": 4, "unit": "mA"}
